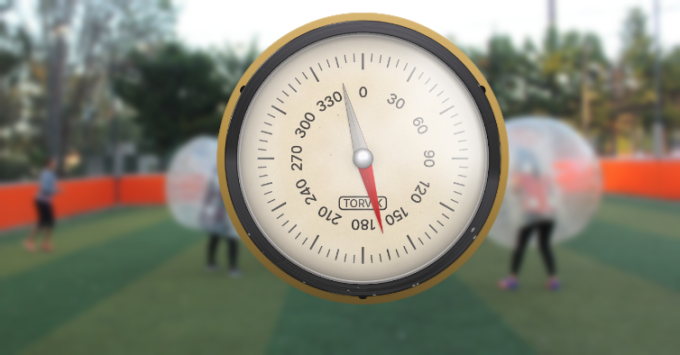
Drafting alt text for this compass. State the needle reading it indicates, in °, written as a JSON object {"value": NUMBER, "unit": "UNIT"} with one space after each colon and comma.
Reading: {"value": 165, "unit": "°"}
